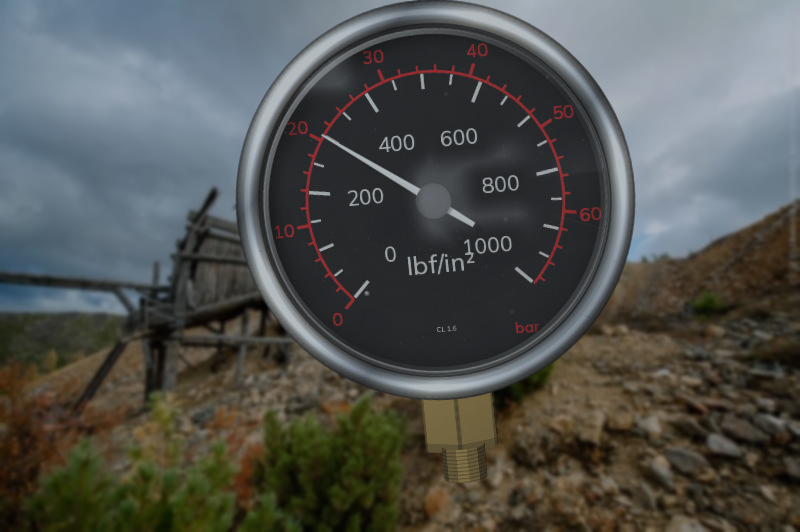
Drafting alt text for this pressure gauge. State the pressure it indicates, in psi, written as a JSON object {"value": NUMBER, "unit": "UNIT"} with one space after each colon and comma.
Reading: {"value": 300, "unit": "psi"}
